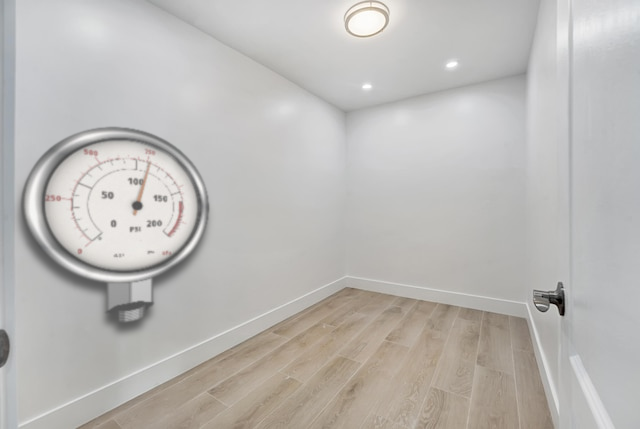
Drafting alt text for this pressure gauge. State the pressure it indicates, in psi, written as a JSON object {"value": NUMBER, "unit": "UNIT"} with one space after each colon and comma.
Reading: {"value": 110, "unit": "psi"}
